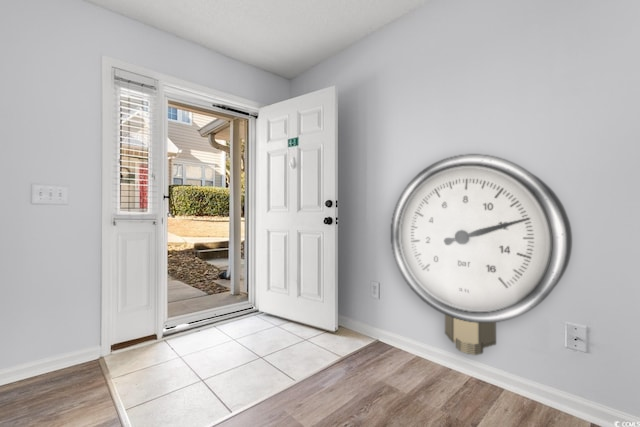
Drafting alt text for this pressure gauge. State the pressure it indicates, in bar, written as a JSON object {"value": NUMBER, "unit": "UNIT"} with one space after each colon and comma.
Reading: {"value": 12, "unit": "bar"}
